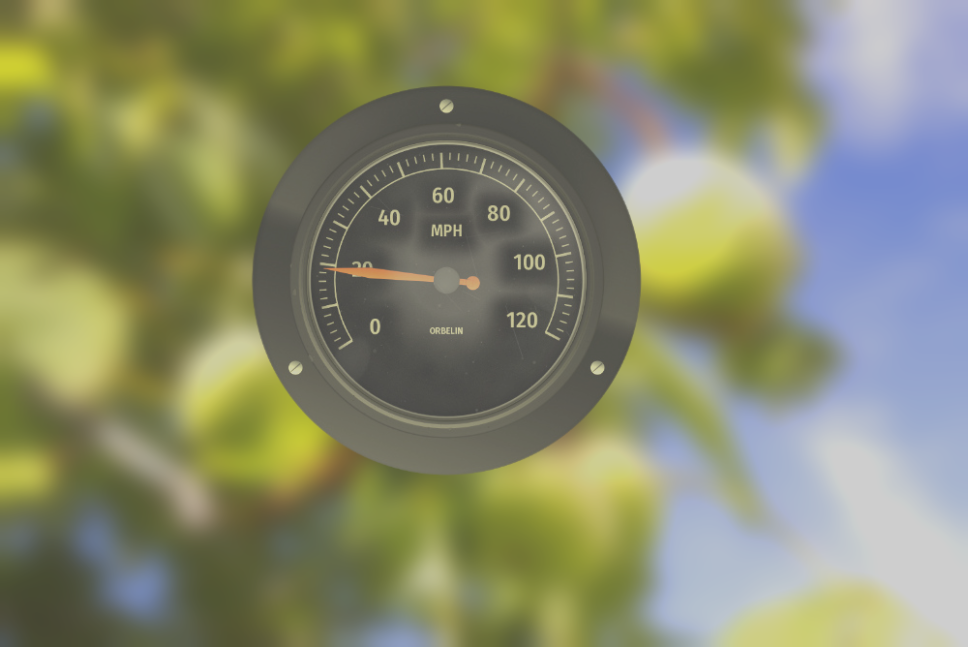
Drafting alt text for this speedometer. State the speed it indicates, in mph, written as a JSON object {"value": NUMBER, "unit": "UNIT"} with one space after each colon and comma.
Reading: {"value": 19, "unit": "mph"}
